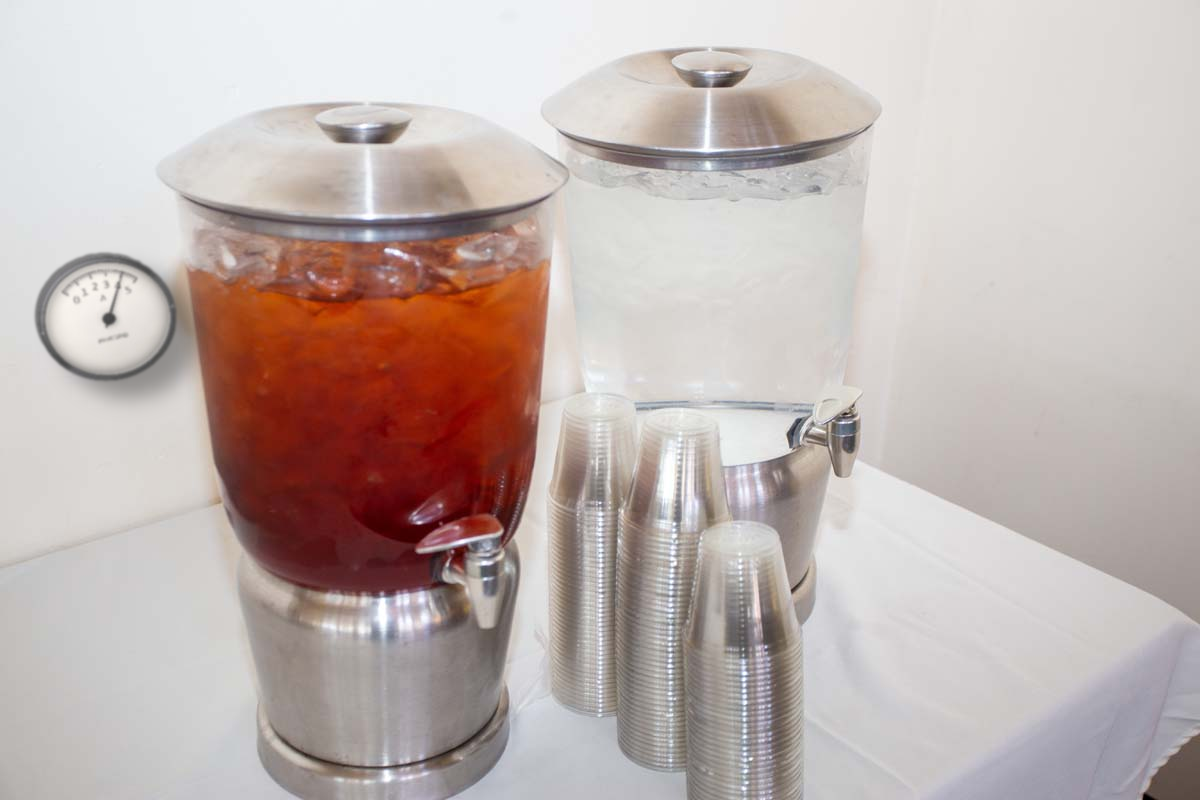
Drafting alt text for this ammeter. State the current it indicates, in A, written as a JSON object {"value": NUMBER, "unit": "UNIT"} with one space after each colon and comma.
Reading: {"value": 4, "unit": "A"}
